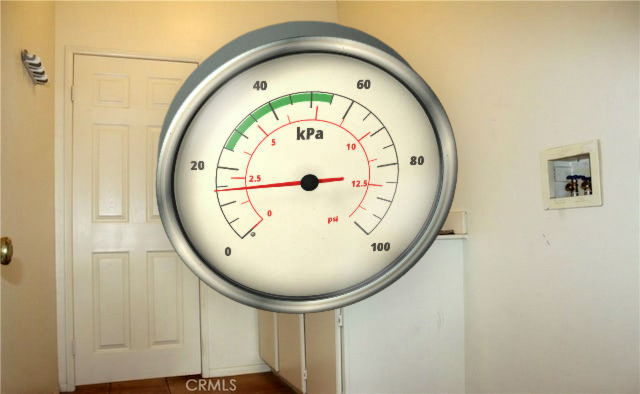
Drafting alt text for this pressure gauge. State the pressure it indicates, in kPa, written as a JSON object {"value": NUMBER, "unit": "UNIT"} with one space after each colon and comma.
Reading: {"value": 15, "unit": "kPa"}
